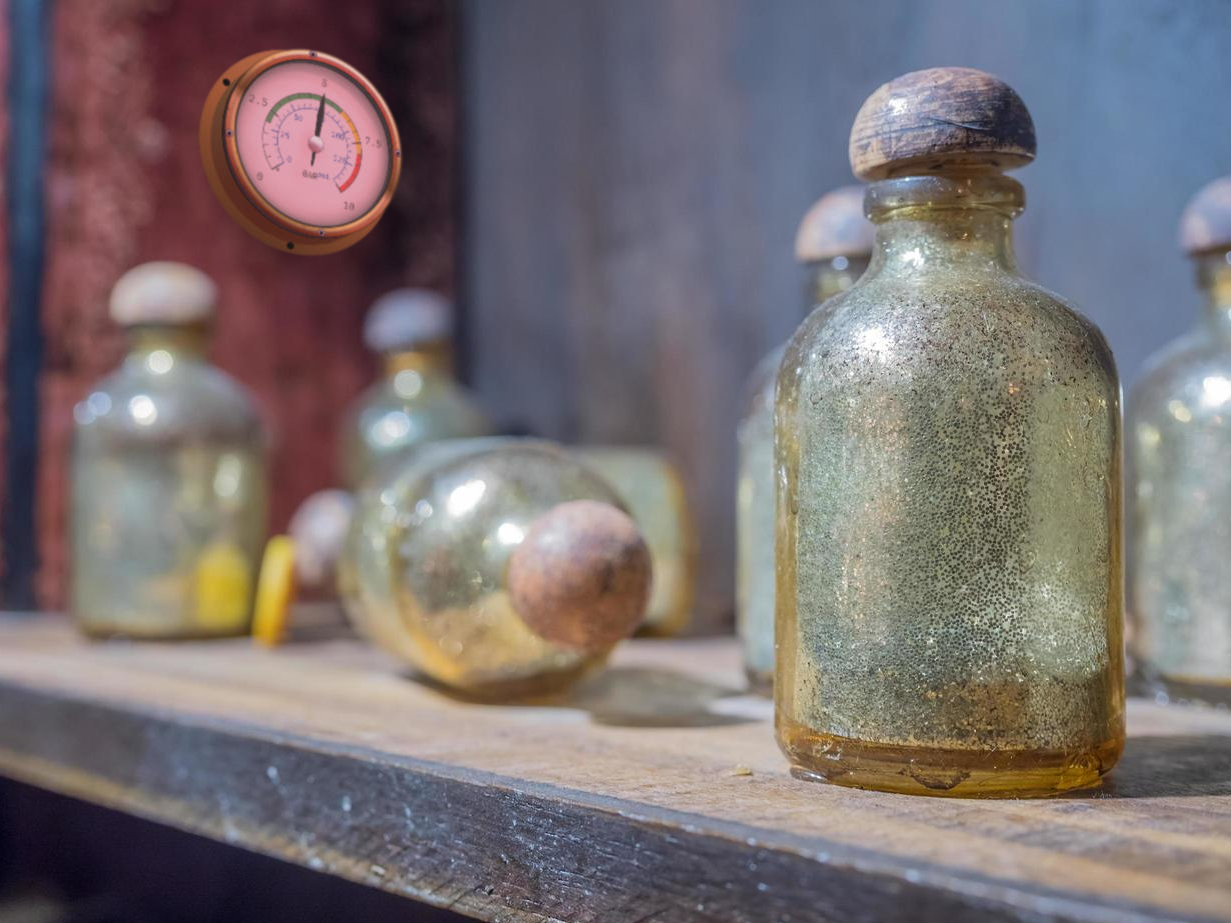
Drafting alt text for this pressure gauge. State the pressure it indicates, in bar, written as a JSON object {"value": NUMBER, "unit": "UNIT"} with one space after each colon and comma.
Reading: {"value": 5, "unit": "bar"}
